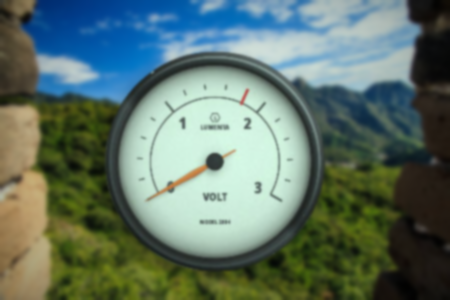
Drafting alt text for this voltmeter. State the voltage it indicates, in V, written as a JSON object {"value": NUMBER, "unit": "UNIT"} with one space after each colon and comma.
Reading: {"value": 0, "unit": "V"}
